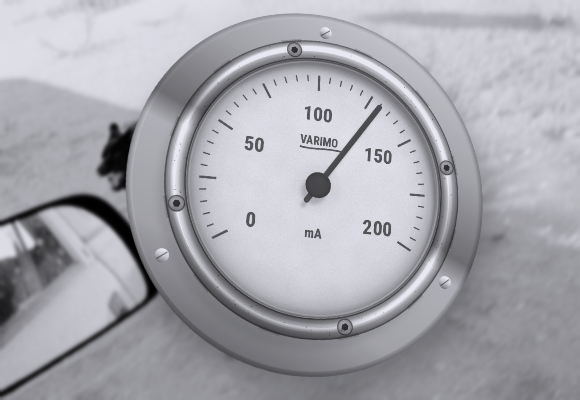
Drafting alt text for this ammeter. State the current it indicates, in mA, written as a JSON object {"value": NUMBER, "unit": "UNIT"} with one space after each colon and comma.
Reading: {"value": 130, "unit": "mA"}
